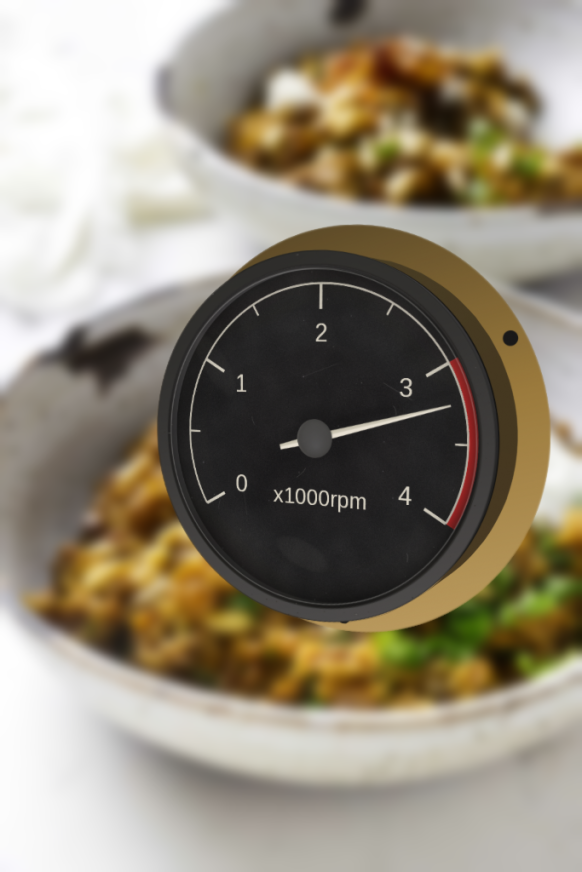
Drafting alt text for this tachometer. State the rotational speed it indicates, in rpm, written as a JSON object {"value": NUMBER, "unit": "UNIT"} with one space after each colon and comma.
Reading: {"value": 3250, "unit": "rpm"}
